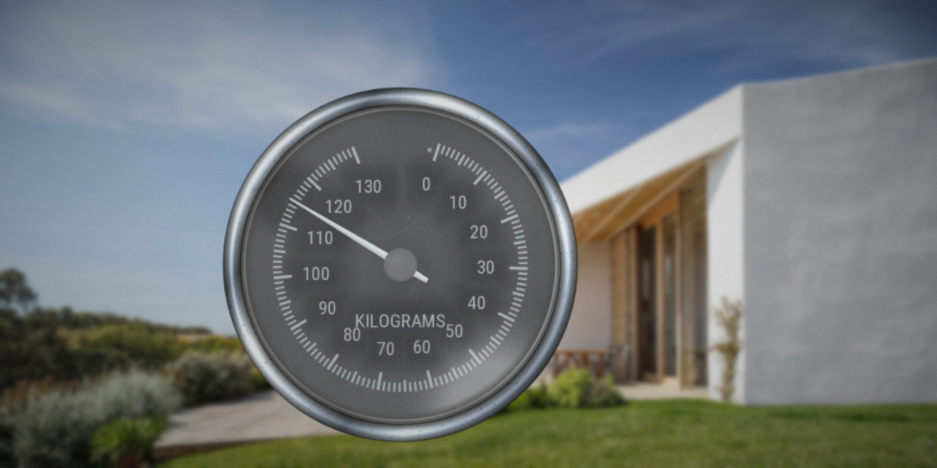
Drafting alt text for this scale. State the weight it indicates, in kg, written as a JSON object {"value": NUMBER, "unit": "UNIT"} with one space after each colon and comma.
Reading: {"value": 115, "unit": "kg"}
